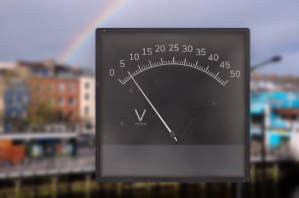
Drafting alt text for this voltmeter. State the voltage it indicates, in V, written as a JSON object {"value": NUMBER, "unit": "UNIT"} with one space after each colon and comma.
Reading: {"value": 5, "unit": "V"}
